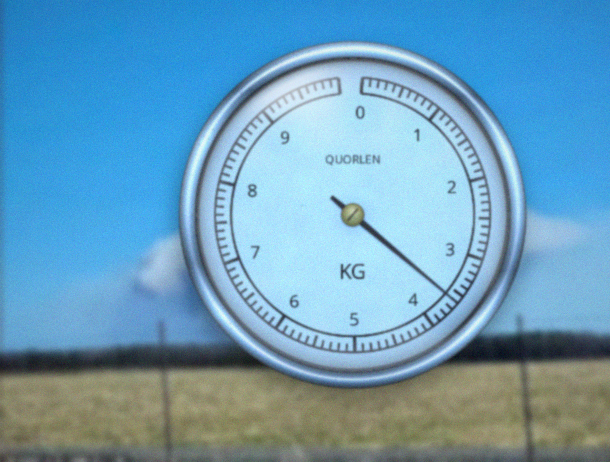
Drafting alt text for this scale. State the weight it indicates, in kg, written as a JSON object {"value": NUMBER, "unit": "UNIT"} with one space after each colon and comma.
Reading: {"value": 3.6, "unit": "kg"}
